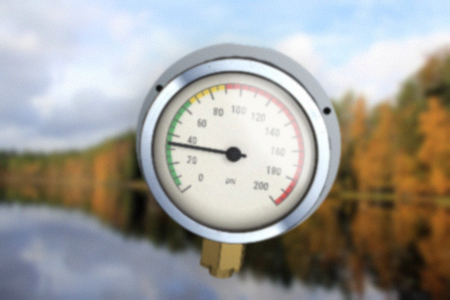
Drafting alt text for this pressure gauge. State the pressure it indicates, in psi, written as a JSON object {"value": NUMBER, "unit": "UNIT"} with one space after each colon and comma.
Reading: {"value": 35, "unit": "psi"}
